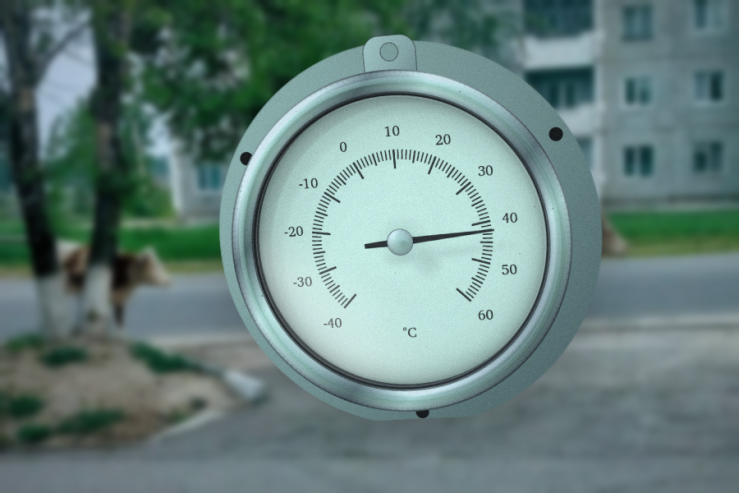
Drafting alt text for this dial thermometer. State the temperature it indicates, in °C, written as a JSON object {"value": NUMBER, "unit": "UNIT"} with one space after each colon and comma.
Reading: {"value": 42, "unit": "°C"}
